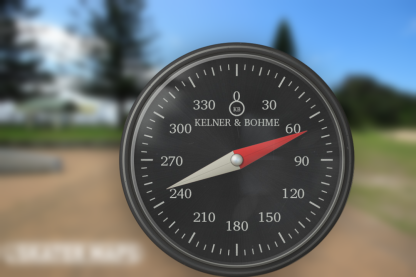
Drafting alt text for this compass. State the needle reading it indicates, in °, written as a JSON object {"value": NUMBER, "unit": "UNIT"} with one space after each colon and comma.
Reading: {"value": 67.5, "unit": "°"}
